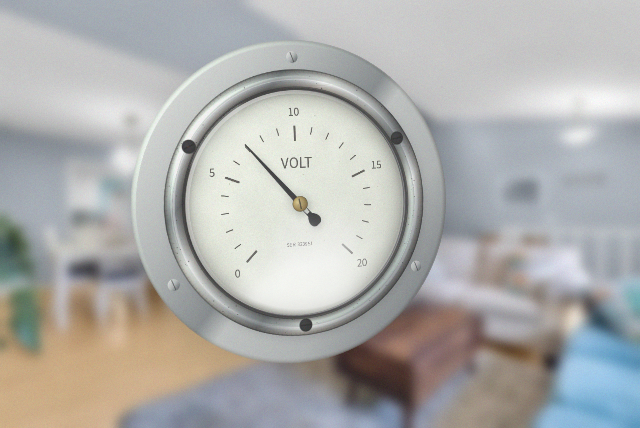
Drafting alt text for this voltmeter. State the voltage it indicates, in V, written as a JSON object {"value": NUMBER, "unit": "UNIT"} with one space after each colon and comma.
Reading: {"value": 7, "unit": "V"}
